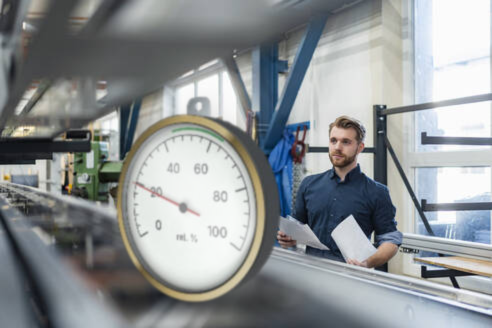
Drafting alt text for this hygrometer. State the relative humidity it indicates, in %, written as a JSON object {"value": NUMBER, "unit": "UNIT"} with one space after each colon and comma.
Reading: {"value": 20, "unit": "%"}
